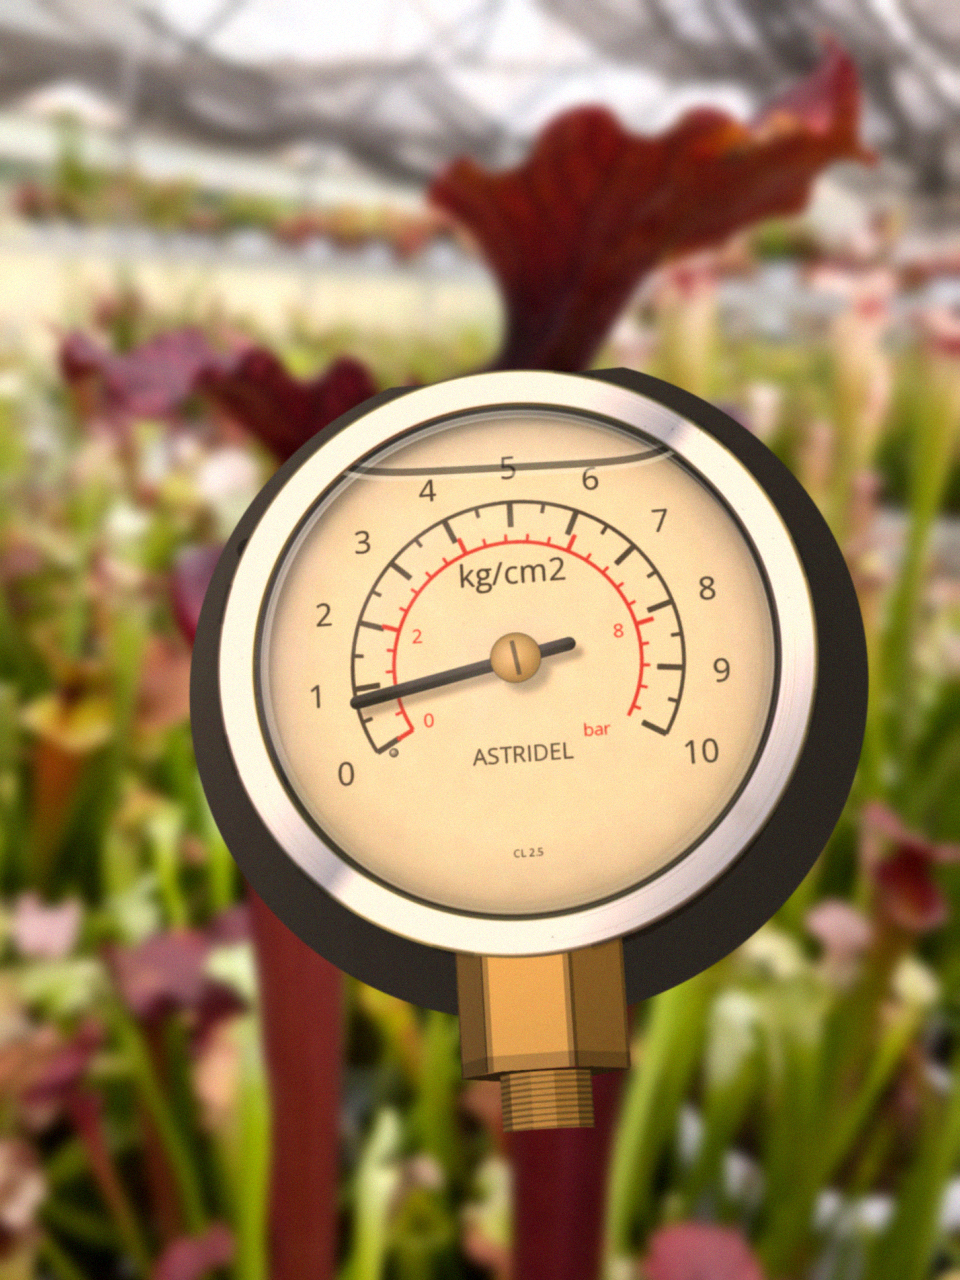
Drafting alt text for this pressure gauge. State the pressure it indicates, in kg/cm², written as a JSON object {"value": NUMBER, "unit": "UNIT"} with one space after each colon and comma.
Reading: {"value": 0.75, "unit": "kg/cm²"}
